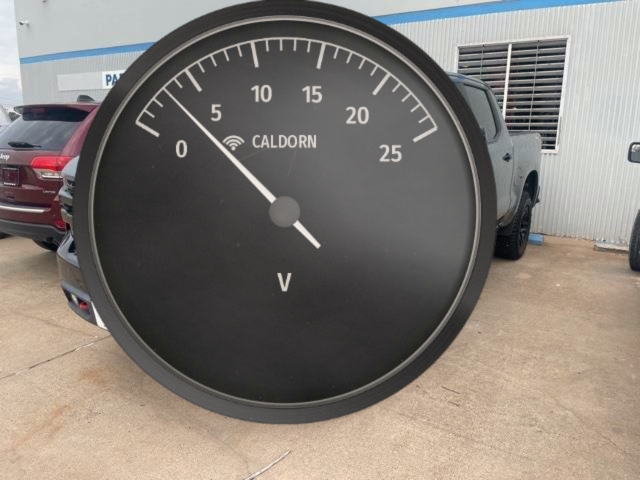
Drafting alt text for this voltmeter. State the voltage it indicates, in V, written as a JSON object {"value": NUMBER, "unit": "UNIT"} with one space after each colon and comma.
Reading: {"value": 3, "unit": "V"}
